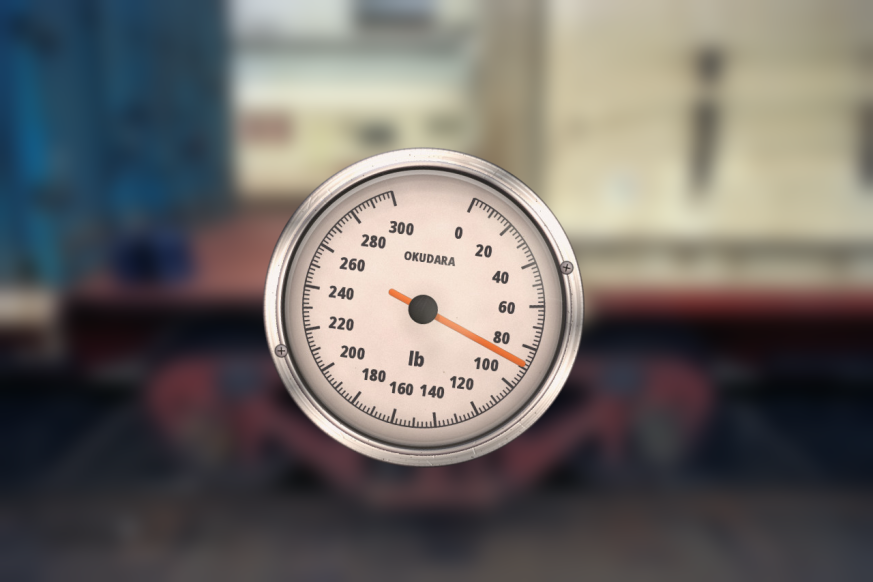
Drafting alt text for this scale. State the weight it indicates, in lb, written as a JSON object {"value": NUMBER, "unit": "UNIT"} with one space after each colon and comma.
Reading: {"value": 88, "unit": "lb"}
